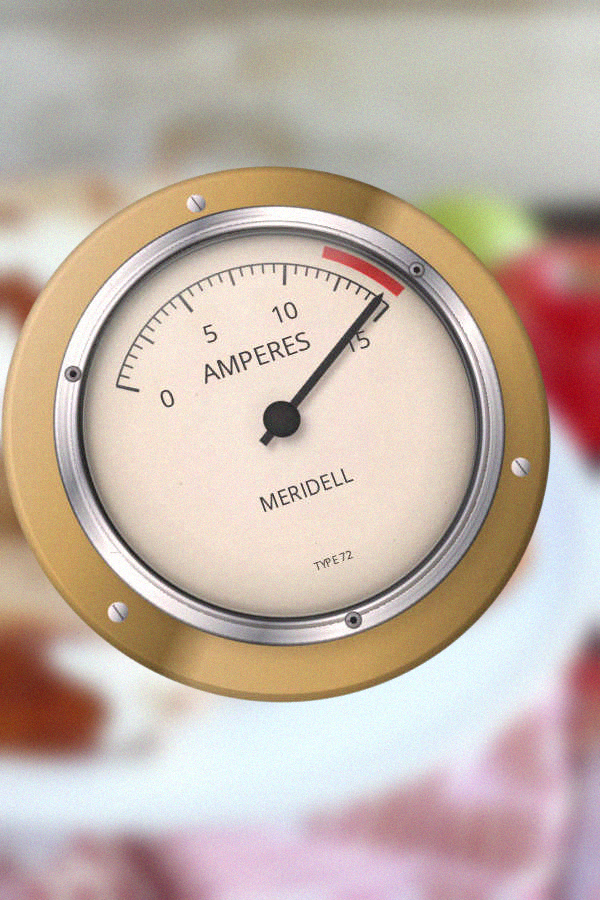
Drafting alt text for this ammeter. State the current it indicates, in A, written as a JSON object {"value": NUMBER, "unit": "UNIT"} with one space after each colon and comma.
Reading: {"value": 14.5, "unit": "A"}
